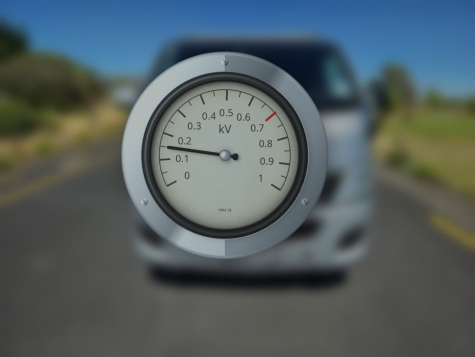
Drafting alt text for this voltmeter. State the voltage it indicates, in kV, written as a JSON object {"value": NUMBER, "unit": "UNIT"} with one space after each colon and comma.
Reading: {"value": 0.15, "unit": "kV"}
